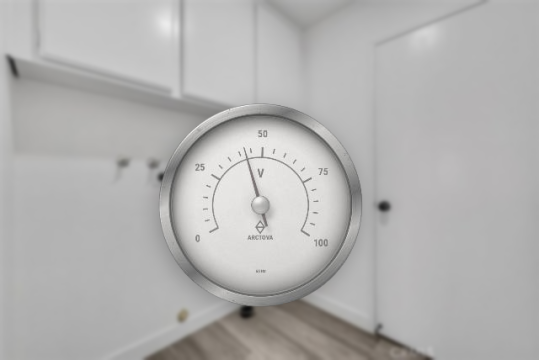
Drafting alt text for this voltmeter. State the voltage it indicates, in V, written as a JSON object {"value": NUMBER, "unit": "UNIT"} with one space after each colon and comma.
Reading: {"value": 42.5, "unit": "V"}
